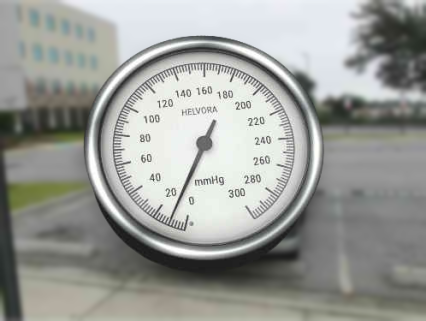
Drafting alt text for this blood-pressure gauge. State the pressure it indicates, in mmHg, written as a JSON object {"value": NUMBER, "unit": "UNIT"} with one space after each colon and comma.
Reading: {"value": 10, "unit": "mmHg"}
